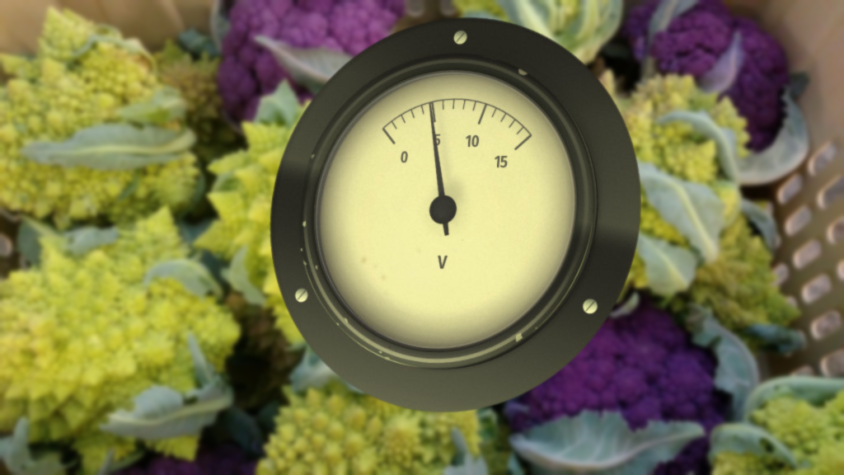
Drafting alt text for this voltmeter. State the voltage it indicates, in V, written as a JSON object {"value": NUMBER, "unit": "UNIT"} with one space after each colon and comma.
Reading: {"value": 5, "unit": "V"}
